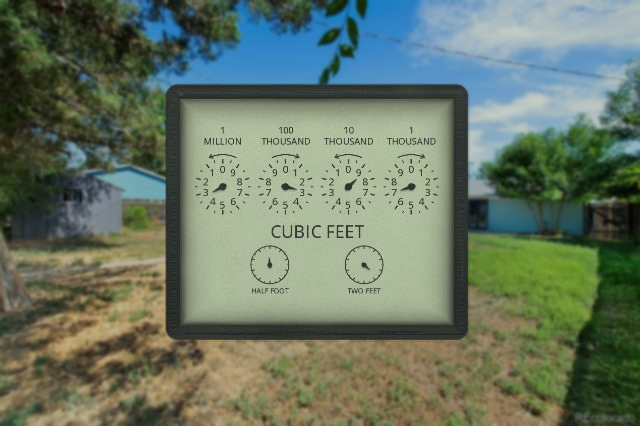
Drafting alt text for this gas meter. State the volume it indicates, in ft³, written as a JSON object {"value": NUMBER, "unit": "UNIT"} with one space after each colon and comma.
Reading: {"value": 328700, "unit": "ft³"}
